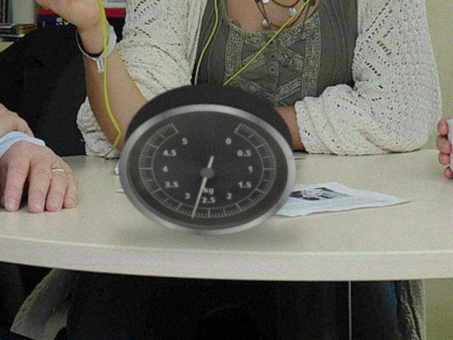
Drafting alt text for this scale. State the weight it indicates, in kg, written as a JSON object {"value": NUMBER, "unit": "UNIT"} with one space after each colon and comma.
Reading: {"value": 2.75, "unit": "kg"}
